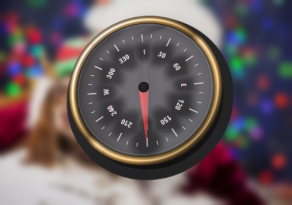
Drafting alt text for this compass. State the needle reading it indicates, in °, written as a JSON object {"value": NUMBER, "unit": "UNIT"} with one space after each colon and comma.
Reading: {"value": 180, "unit": "°"}
